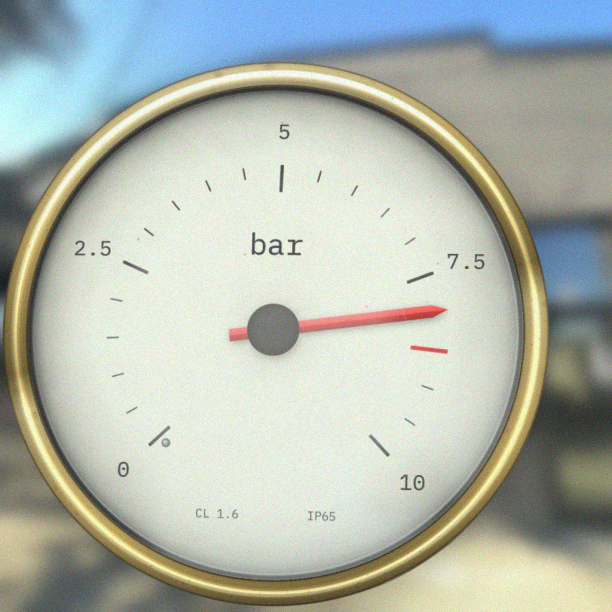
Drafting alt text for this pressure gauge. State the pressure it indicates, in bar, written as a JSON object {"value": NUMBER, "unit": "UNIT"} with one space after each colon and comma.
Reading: {"value": 8, "unit": "bar"}
